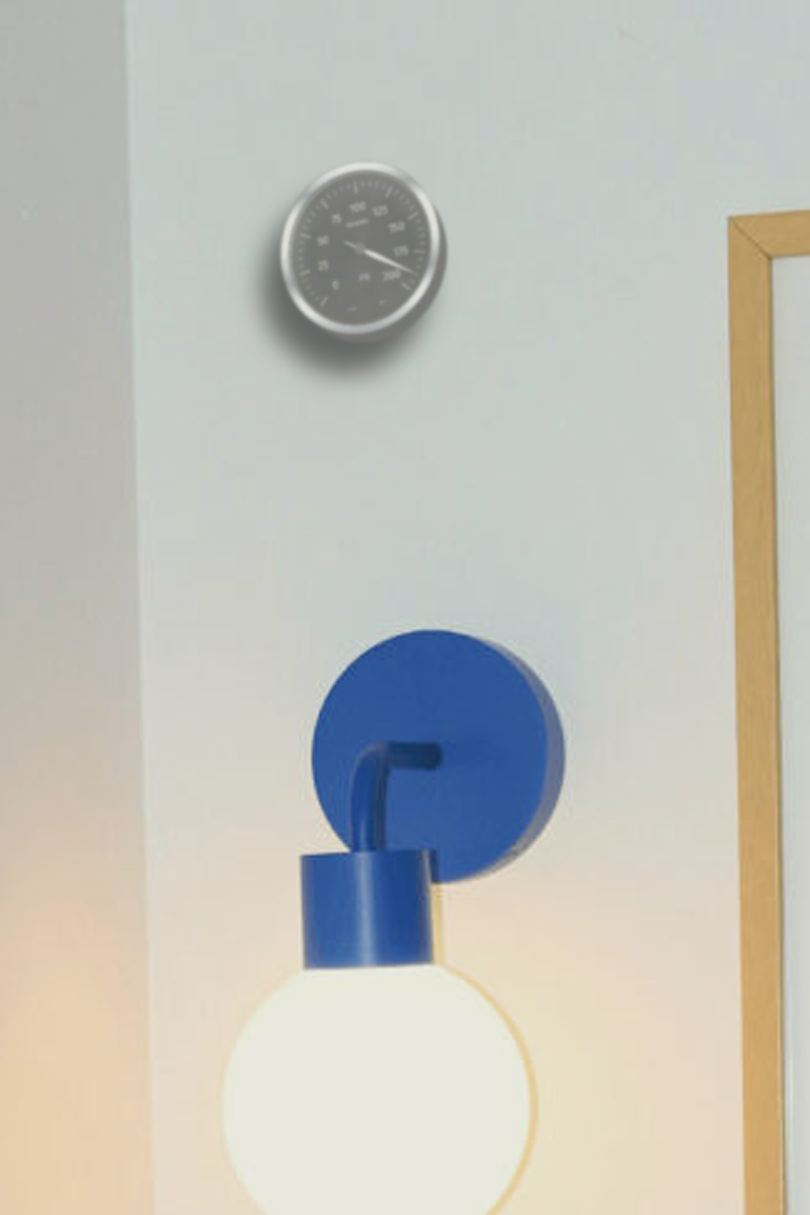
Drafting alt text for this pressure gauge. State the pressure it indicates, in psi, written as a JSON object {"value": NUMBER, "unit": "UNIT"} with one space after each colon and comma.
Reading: {"value": 190, "unit": "psi"}
